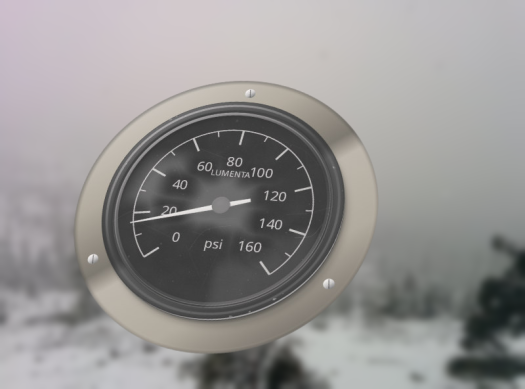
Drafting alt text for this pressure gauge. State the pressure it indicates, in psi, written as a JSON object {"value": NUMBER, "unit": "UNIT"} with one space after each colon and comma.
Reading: {"value": 15, "unit": "psi"}
